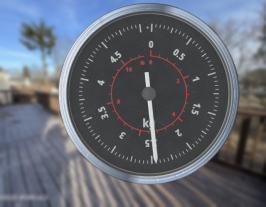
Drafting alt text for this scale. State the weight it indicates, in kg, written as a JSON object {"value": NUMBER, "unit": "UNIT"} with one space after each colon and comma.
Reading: {"value": 2.45, "unit": "kg"}
